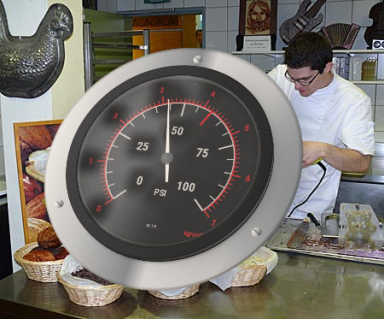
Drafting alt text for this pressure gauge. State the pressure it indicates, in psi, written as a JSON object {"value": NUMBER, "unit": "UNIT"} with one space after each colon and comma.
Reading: {"value": 45, "unit": "psi"}
